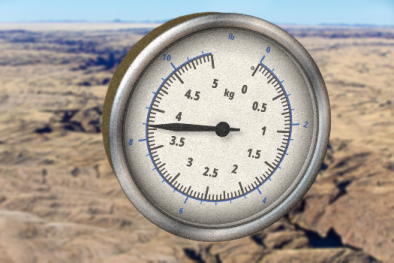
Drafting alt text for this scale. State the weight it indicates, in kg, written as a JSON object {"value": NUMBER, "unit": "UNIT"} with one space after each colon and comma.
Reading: {"value": 3.8, "unit": "kg"}
